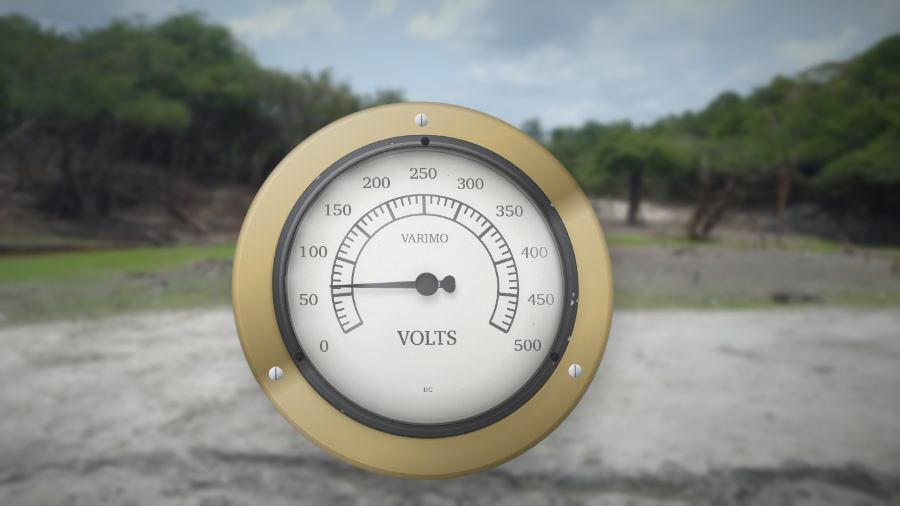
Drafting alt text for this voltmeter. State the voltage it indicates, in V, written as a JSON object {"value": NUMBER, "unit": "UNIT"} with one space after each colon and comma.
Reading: {"value": 60, "unit": "V"}
